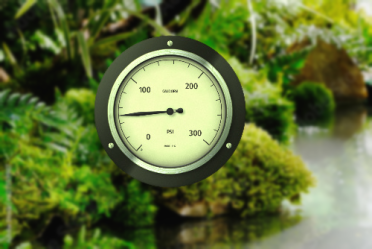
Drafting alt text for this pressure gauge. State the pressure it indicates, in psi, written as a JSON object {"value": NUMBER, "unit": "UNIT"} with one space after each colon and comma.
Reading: {"value": 50, "unit": "psi"}
